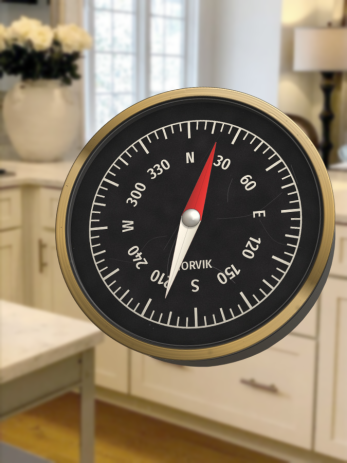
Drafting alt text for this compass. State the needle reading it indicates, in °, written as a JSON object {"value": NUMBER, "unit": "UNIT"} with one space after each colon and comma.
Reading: {"value": 20, "unit": "°"}
